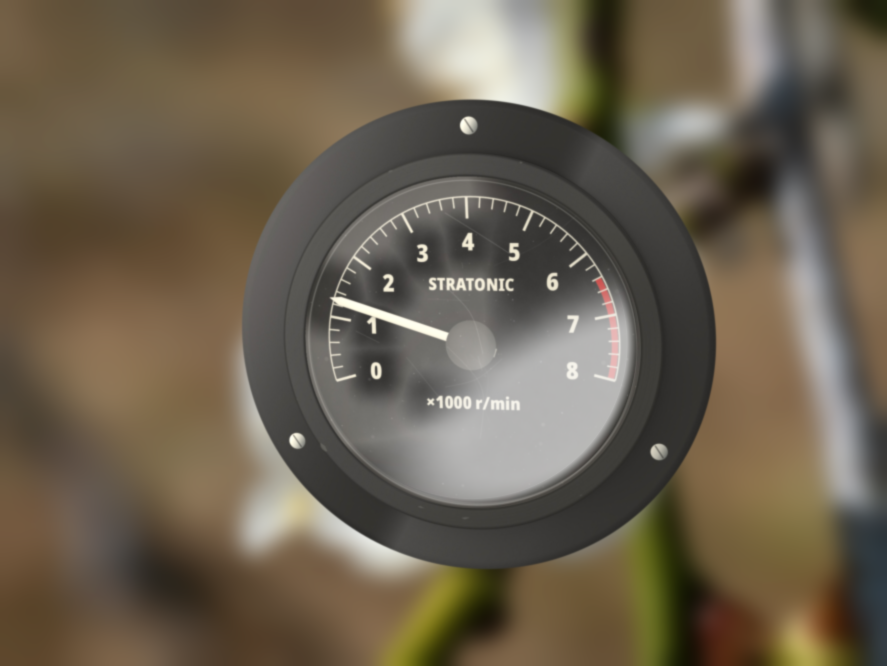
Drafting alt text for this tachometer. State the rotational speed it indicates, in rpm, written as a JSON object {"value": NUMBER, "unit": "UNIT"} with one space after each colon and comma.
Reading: {"value": 1300, "unit": "rpm"}
